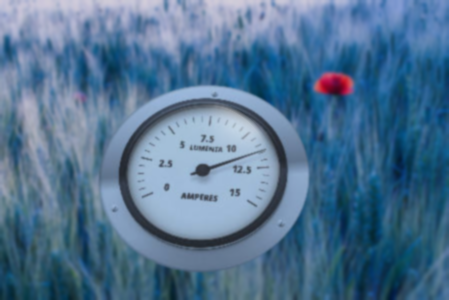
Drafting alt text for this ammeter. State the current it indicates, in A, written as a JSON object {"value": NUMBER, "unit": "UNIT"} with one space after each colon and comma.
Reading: {"value": 11.5, "unit": "A"}
